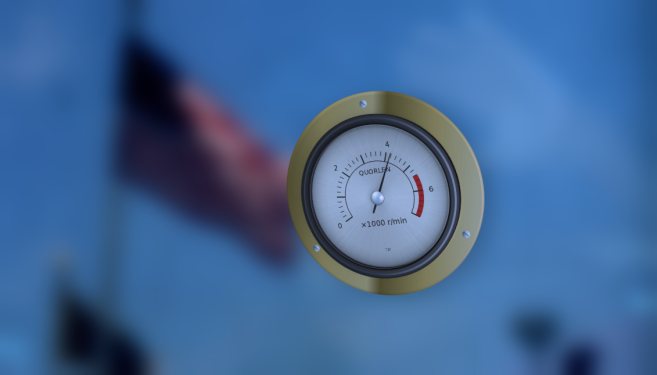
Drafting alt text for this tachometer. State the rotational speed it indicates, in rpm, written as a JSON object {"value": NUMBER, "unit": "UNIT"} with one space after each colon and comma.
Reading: {"value": 4200, "unit": "rpm"}
